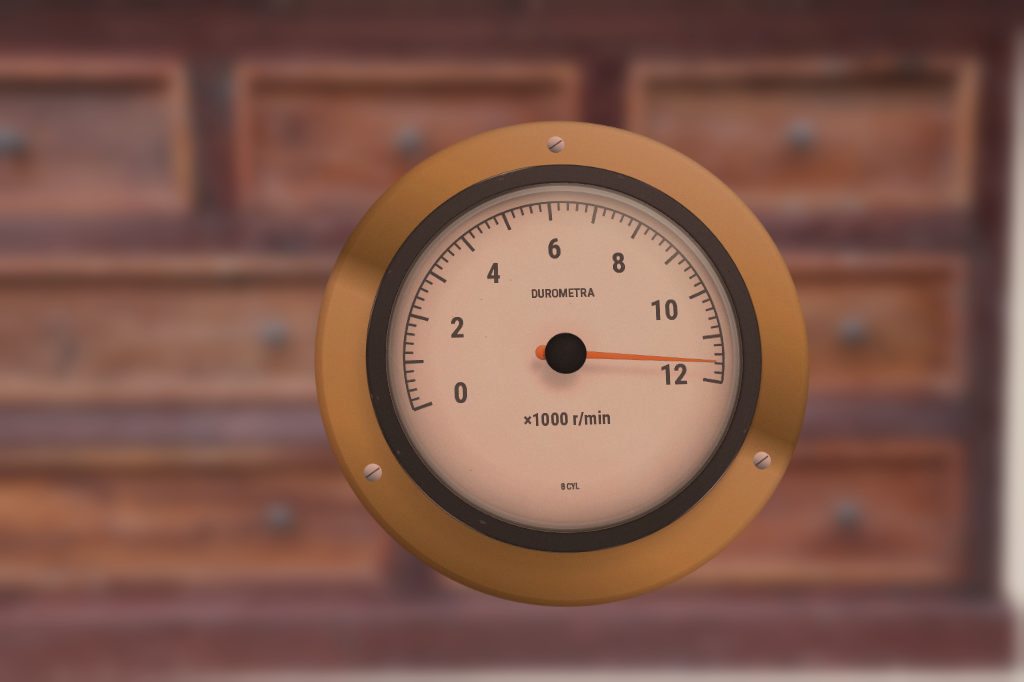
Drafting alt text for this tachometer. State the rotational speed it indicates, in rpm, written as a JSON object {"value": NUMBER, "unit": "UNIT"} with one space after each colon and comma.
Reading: {"value": 11600, "unit": "rpm"}
